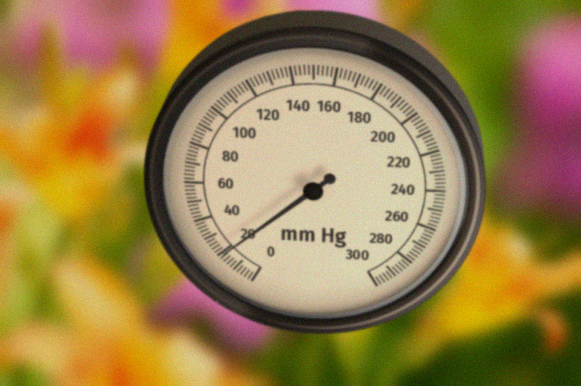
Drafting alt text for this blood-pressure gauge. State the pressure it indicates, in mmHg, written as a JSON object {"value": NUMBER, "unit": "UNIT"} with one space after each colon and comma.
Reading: {"value": 20, "unit": "mmHg"}
